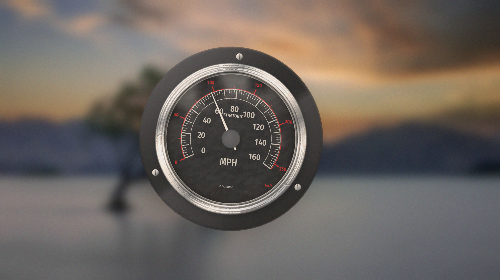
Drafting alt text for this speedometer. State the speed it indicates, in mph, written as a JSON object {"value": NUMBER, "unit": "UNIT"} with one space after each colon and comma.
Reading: {"value": 60, "unit": "mph"}
